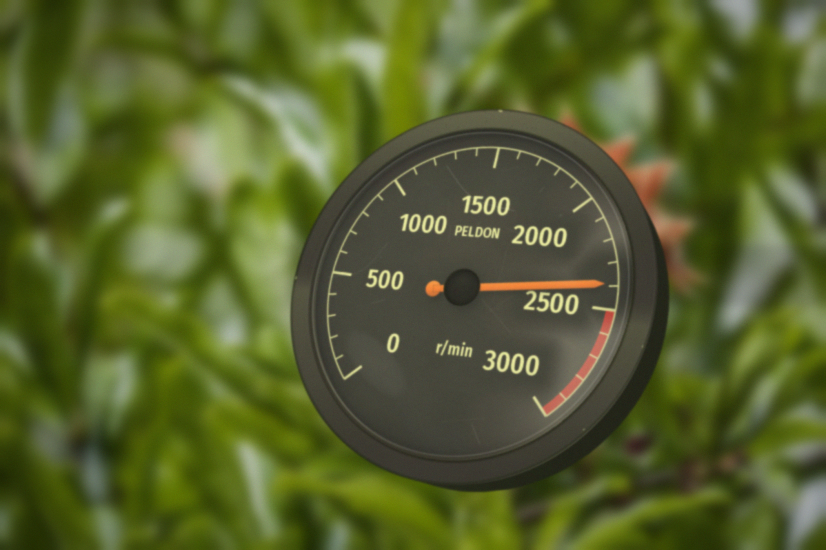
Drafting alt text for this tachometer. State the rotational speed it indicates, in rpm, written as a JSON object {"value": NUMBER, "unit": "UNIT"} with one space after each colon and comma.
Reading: {"value": 2400, "unit": "rpm"}
